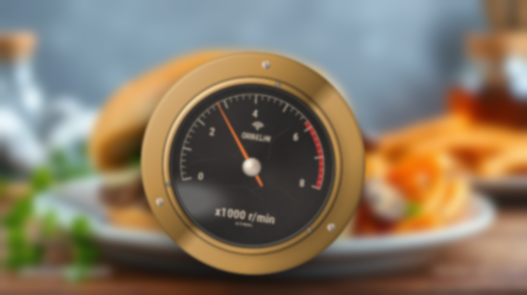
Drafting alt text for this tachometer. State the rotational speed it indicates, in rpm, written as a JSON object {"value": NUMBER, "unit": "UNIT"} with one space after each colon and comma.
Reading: {"value": 2800, "unit": "rpm"}
